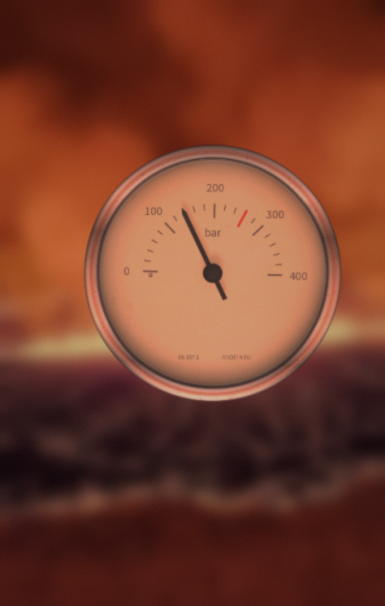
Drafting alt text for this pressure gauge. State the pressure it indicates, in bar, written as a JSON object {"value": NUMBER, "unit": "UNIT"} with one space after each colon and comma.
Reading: {"value": 140, "unit": "bar"}
